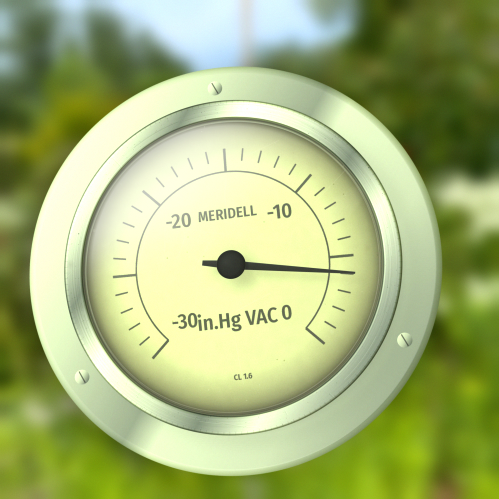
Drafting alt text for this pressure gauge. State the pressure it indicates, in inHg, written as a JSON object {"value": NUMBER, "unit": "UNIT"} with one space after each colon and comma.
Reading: {"value": -4, "unit": "inHg"}
